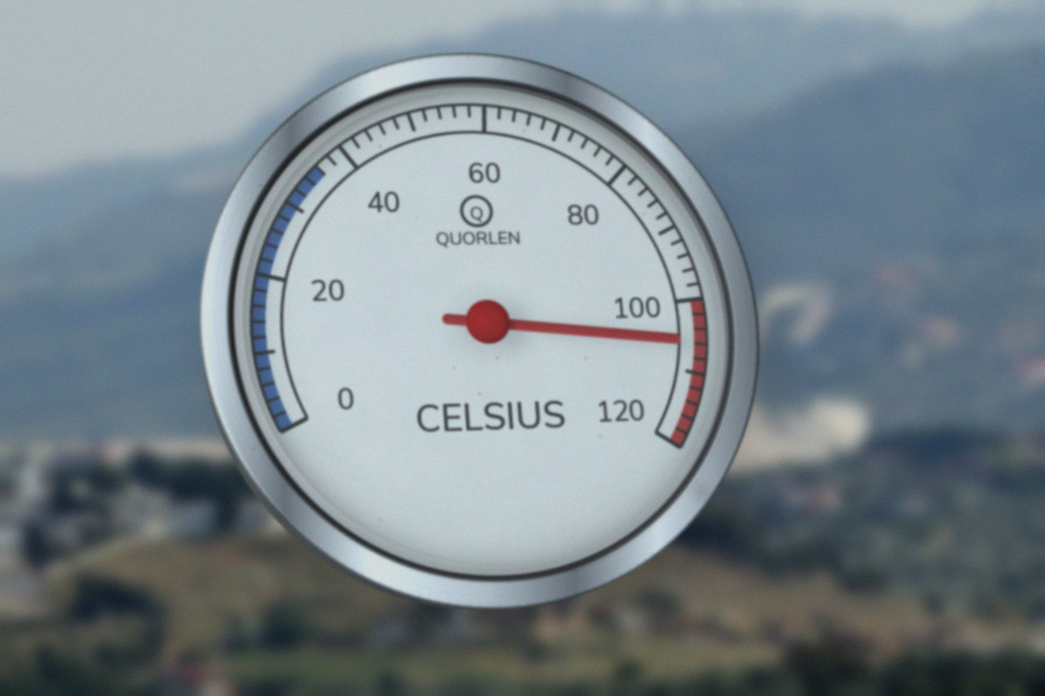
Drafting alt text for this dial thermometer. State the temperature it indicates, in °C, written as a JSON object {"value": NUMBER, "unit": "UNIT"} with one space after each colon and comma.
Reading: {"value": 106, "unit": "°C"}
